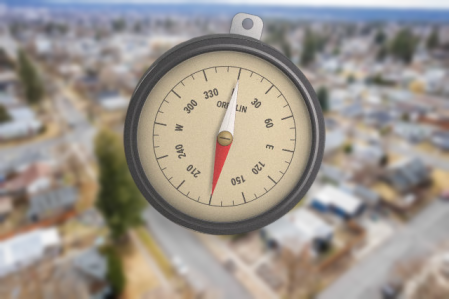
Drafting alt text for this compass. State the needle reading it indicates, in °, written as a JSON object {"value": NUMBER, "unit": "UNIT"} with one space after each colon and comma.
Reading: {"value": 180, "unit": "°"}
